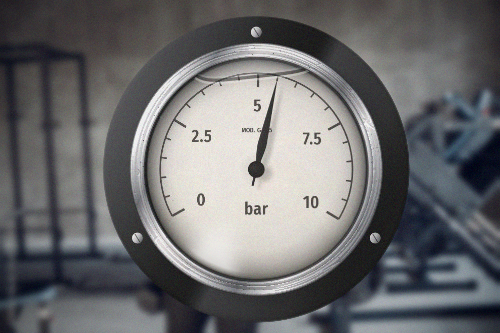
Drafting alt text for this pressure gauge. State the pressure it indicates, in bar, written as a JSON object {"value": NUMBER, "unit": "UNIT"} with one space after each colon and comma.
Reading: {"value": 5.5, "unit": "bar"}
